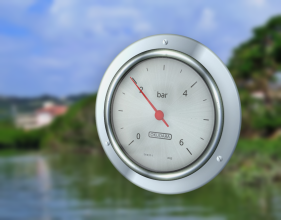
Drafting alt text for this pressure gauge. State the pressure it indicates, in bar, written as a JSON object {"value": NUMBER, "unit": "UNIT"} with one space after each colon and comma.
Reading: {"value": 2, "unit": "bar"}
